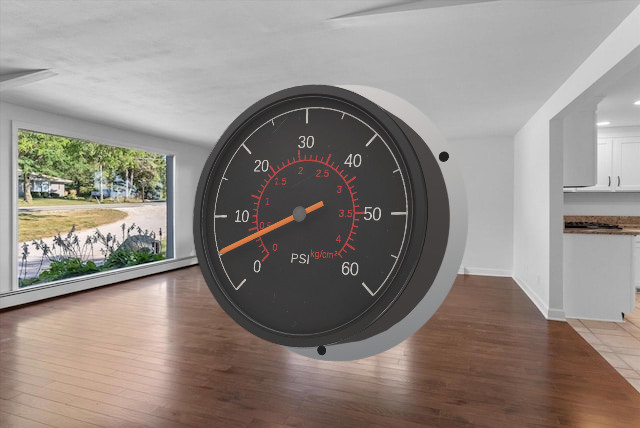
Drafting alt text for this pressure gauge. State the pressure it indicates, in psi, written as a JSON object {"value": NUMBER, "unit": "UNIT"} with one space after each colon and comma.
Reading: {"value": 5, "unit": "psi"}
